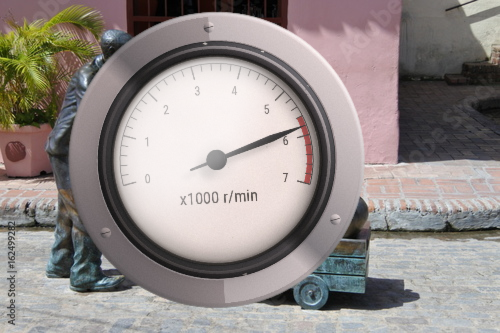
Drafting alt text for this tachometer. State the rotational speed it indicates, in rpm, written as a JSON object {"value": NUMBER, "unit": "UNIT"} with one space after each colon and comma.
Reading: {"value": 5800, "unit": "rpm"}
